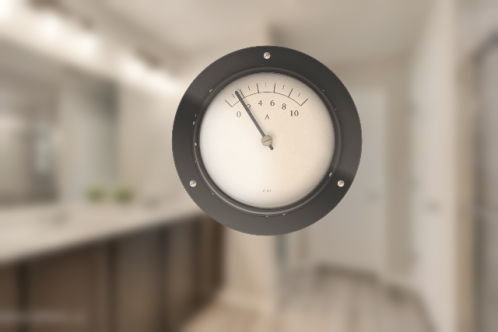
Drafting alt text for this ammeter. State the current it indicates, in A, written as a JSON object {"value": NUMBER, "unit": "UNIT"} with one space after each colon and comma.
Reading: {"value": 1.5, "unit": "A"}
